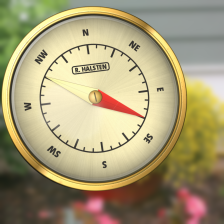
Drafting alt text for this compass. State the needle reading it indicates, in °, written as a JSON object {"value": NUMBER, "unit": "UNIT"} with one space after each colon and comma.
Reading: {"value": 120, "unit": "°"}
